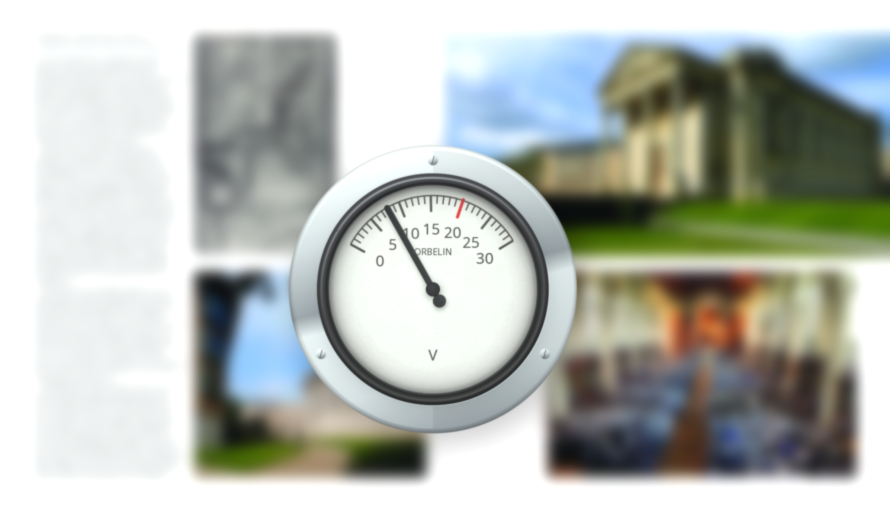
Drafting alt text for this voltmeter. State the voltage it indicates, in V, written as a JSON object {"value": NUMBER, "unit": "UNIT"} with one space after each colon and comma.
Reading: {"value": 8, "unit": "V"}
